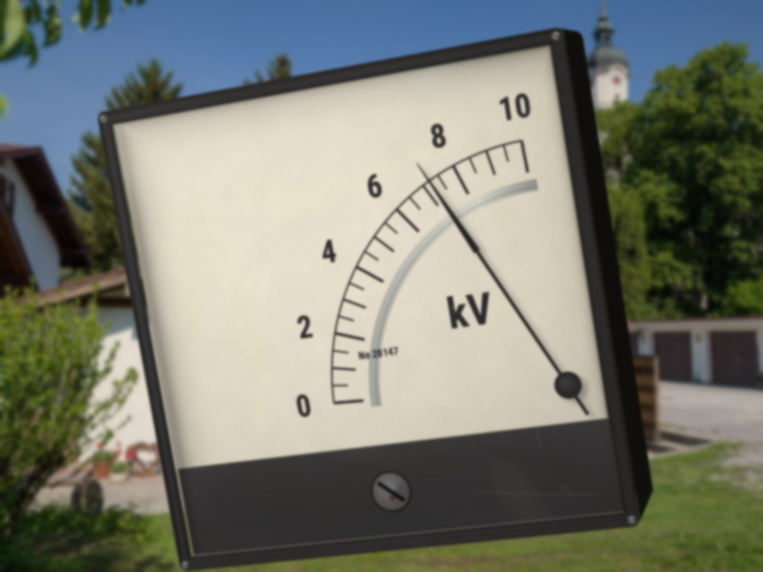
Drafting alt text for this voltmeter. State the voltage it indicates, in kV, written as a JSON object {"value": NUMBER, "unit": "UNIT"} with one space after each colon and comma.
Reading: {"value": 7.25, "unit": "kV"}
